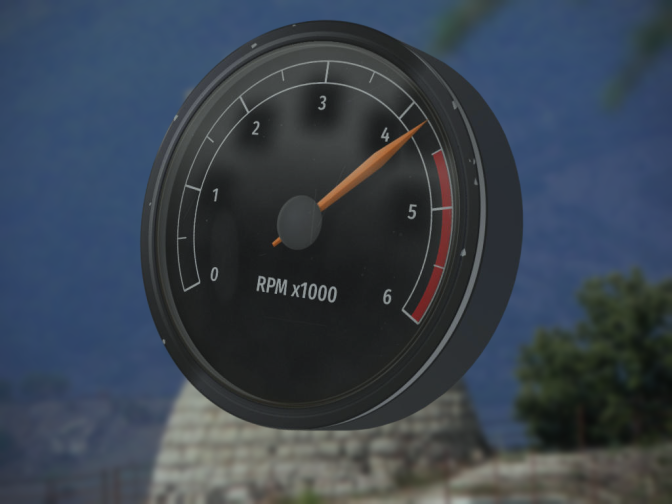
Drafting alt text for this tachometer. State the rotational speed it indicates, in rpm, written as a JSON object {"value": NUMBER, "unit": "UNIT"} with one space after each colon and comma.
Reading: {"value": 4250, "unit": "rpm"}
